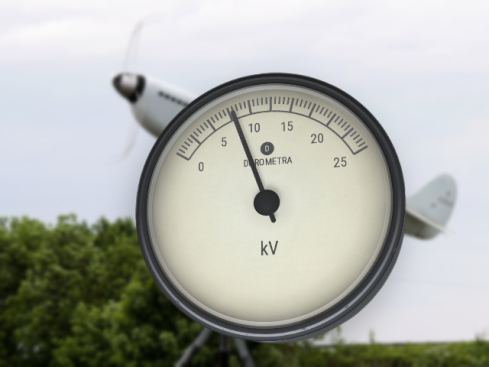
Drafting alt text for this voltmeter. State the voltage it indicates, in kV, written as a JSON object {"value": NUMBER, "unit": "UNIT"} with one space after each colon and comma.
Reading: {"value": 8, "unit": "kV"}
